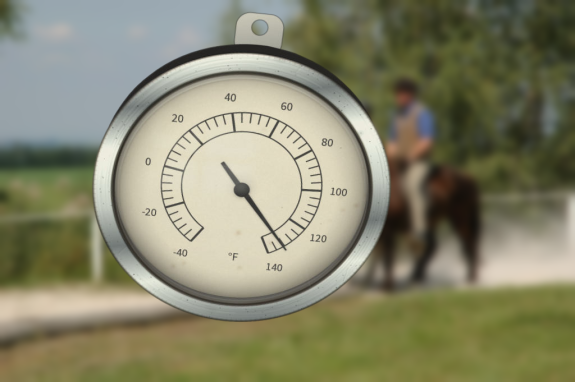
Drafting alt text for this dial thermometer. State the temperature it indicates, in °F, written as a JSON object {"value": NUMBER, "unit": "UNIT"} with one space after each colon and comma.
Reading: {"value": 132, "unit": "°F"}
